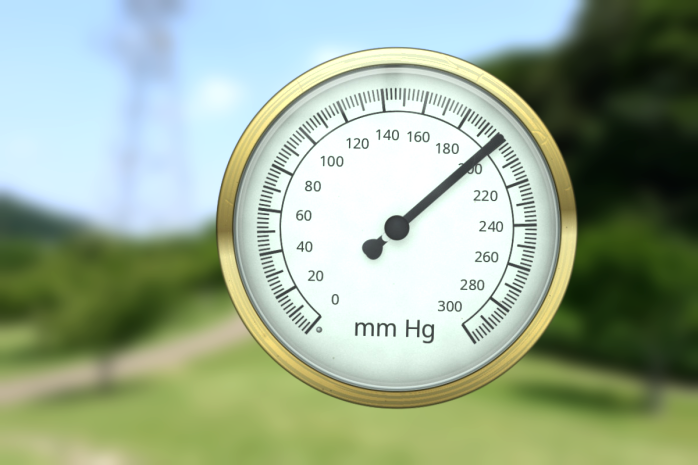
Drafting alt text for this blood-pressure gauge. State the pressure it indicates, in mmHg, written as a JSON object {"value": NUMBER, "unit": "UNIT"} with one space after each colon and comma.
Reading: {"value": 198, "unit": "mmHg"}
